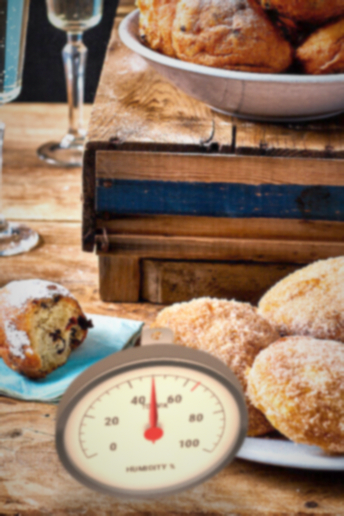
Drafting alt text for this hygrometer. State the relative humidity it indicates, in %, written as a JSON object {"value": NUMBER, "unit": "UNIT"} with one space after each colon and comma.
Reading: {"value": 48, "unit": "%"}
